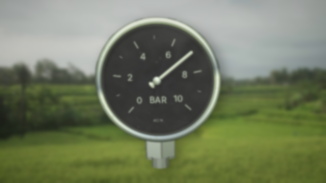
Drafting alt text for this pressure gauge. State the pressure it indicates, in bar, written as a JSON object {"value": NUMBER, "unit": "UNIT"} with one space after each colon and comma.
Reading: {"value": 7, "unit": "bar"}
